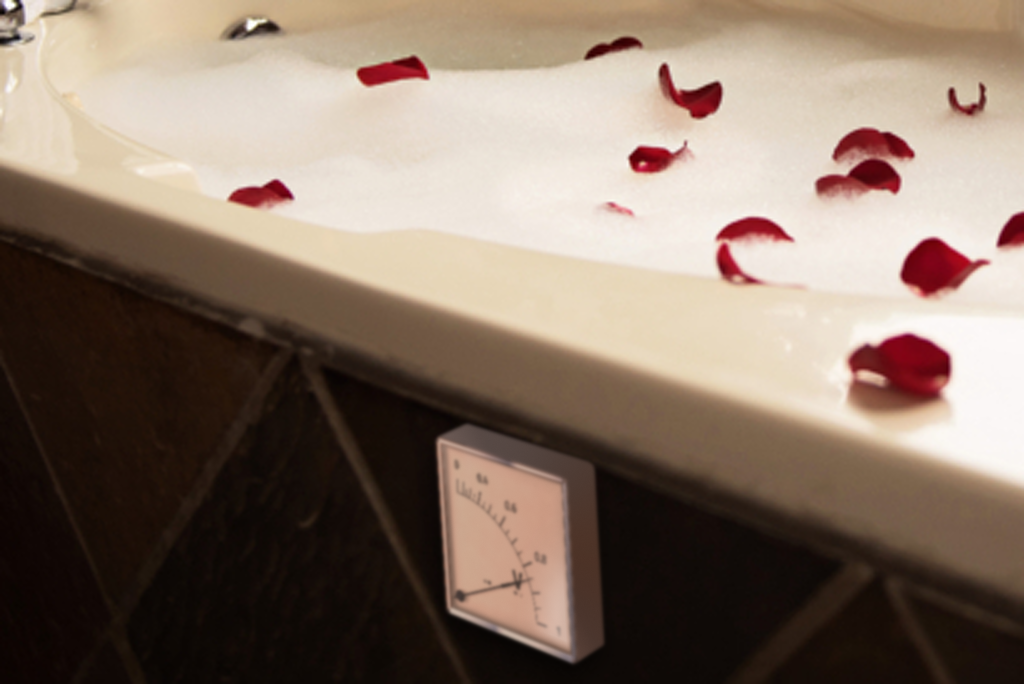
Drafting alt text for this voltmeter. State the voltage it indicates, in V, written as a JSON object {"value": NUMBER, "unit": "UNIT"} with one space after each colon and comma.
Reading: {"value": 0.85, "unit": "V"}
